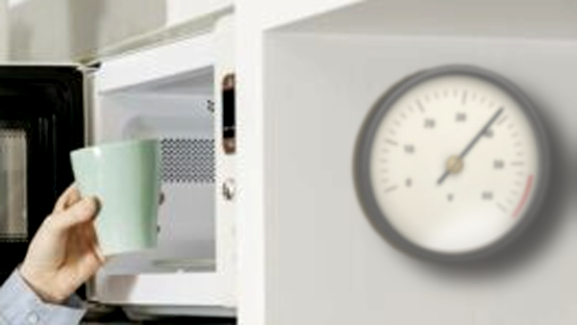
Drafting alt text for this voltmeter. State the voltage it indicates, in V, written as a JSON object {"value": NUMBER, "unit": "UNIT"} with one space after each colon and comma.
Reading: {"value": 38, "unit": "V"}
